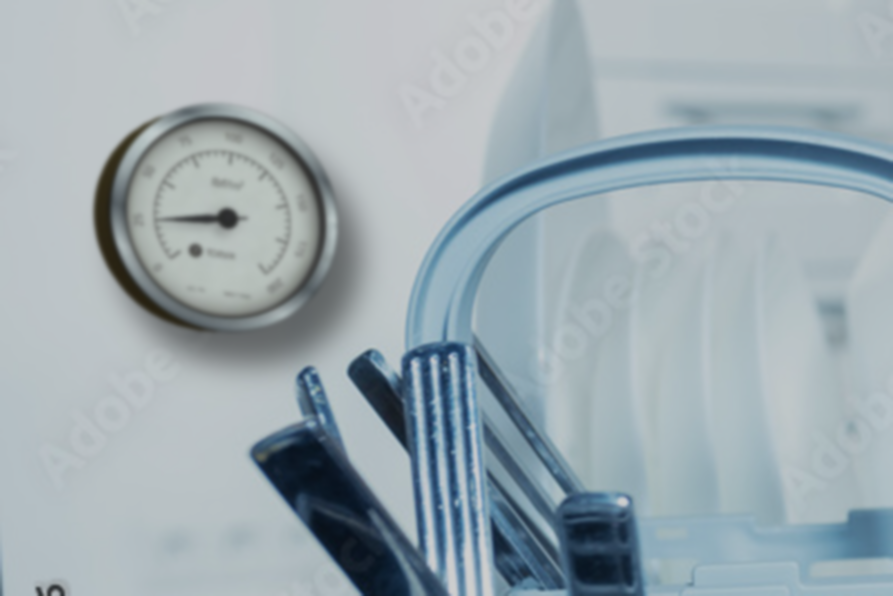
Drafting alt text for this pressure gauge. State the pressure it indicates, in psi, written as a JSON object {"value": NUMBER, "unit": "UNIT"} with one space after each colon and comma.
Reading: {"value": 25, "unit": "psi"}
